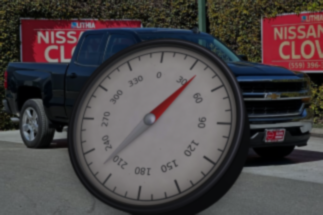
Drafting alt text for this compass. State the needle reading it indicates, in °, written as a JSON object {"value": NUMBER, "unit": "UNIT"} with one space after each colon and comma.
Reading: {"value": 40, "unit": "°"}
